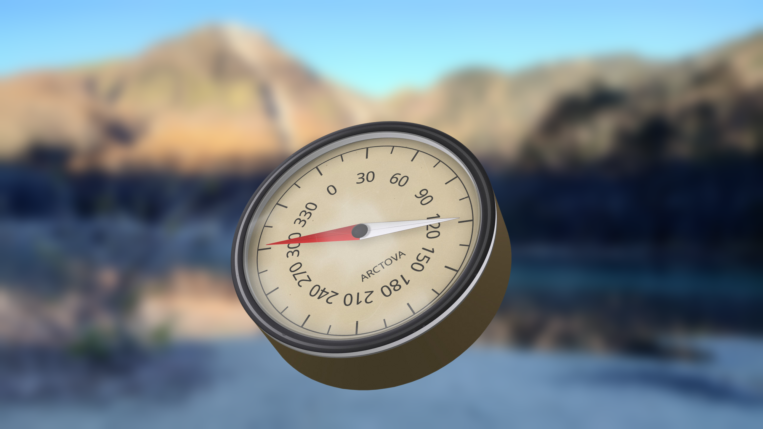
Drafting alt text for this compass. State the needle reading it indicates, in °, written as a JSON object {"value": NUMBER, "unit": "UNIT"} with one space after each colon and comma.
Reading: {"value": 300, "unit": "°"}
